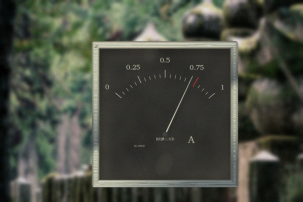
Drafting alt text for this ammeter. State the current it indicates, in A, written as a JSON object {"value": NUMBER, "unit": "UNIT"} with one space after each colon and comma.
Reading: {"value": 0.75, "unit": "A"}
